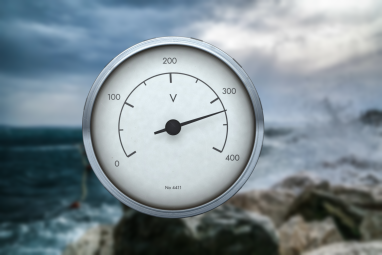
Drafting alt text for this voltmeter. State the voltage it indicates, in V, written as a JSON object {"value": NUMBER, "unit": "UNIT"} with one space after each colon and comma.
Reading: {"value": 325, "unit": "V"}
